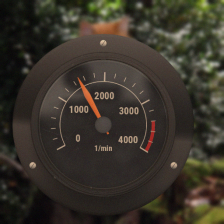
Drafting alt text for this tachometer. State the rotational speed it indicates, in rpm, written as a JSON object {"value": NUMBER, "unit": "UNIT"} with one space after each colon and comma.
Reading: {"value": 1500, "unit": "rpm"}
